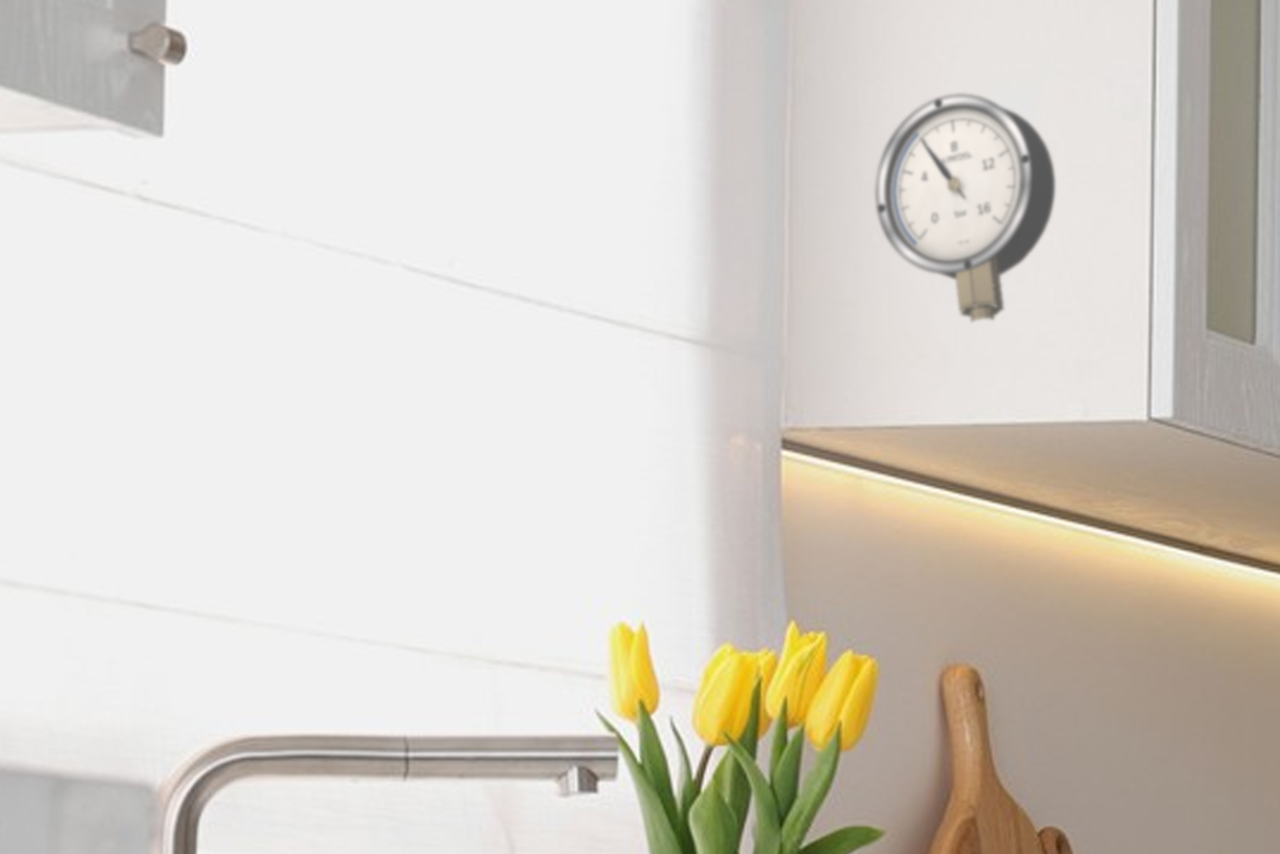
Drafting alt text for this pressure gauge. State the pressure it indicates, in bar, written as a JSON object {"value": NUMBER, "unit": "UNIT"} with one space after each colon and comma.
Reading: {"value": 6, "unit": "bar"}
